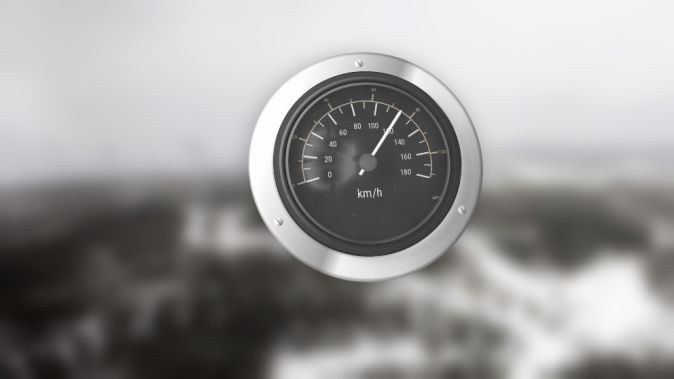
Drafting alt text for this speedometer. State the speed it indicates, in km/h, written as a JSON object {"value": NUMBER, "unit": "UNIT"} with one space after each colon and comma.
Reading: {"value": 120, "unit": "km/h"}
